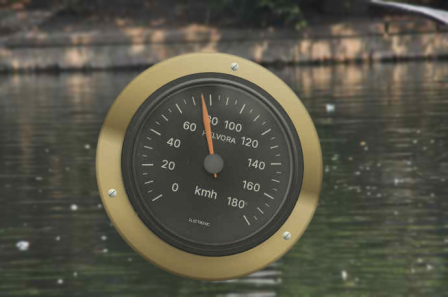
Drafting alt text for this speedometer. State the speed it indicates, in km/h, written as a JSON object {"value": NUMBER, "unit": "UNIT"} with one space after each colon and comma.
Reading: {"value": 75, "unit": "km/h"}
